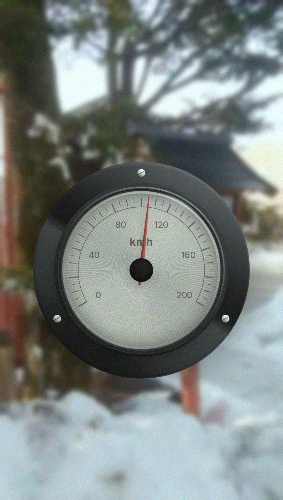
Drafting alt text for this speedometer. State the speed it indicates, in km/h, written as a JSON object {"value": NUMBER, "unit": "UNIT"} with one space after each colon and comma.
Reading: {"value": 105, "unit": "km/h"}
